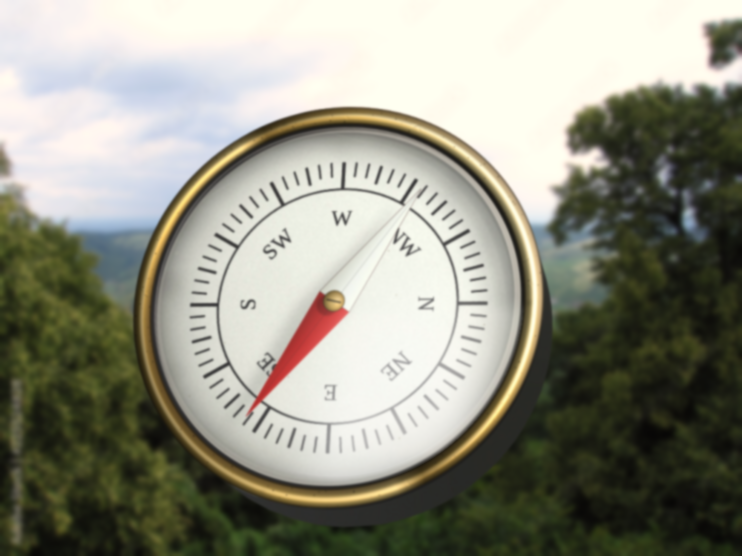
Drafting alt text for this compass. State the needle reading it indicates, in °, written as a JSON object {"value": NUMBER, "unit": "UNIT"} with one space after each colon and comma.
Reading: {"value": 125, "unit": "°"}
